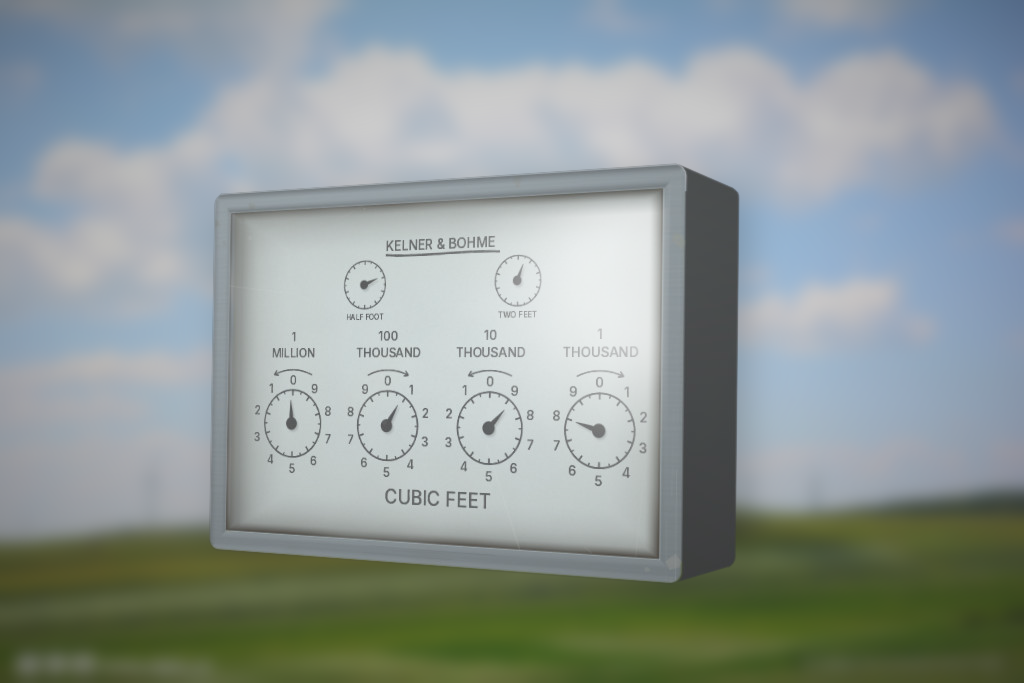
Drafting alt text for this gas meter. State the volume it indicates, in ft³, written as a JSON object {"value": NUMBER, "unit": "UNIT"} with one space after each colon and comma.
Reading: {"value": 8800, "unit": "ft³"}
